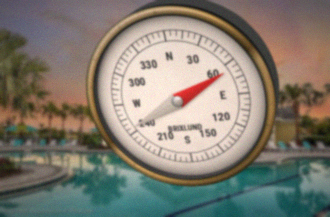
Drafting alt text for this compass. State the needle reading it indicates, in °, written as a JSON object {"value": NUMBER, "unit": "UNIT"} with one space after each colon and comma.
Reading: {"value": 65, "unit": "°"}
